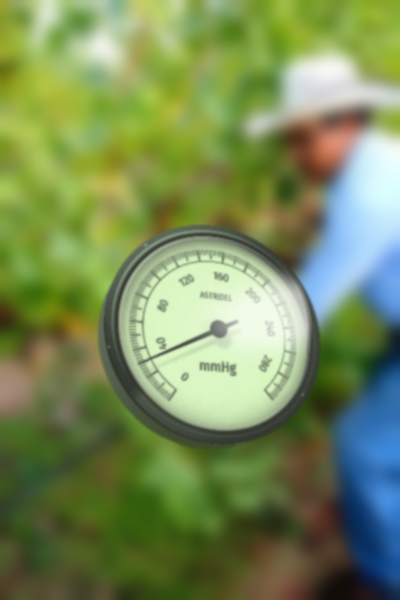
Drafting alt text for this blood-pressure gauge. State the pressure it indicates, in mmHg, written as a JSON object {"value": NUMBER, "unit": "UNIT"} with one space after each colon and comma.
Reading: {"value": 30, "unit": "mmHg"}
